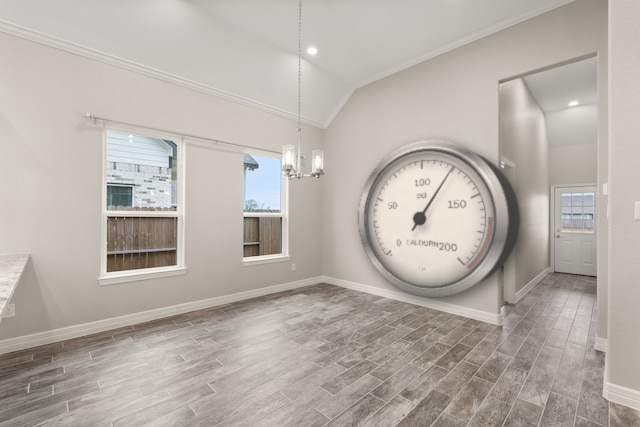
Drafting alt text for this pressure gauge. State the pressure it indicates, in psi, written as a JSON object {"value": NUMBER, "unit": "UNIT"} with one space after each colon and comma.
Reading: {"value": 125, "unit": "psi"}
